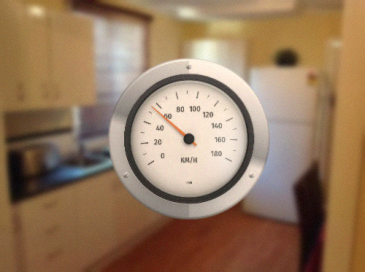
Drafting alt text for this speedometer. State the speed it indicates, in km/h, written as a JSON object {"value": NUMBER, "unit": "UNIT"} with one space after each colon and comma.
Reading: {"value": 55, "unit": "km/h"}
